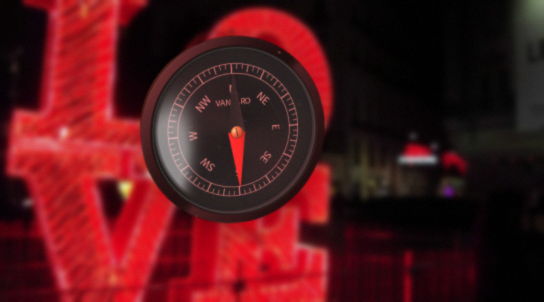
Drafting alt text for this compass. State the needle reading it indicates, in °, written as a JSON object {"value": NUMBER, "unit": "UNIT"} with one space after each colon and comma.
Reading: {"value": 180, "unit": "°"}
